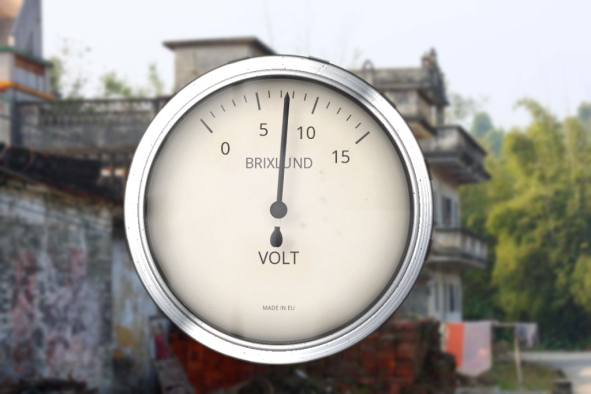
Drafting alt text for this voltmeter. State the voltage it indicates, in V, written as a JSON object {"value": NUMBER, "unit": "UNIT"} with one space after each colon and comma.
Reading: {"value": 7.5, "unit": "V"}
